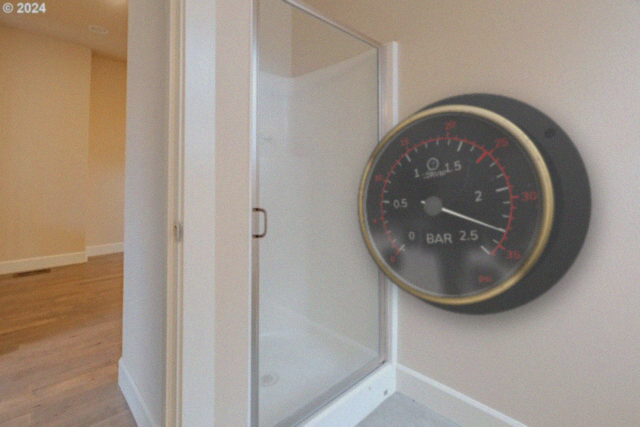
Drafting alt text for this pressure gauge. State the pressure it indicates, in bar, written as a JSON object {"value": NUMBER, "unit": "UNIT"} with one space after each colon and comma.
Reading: {"value": 2.3, "unit": "bar"}
